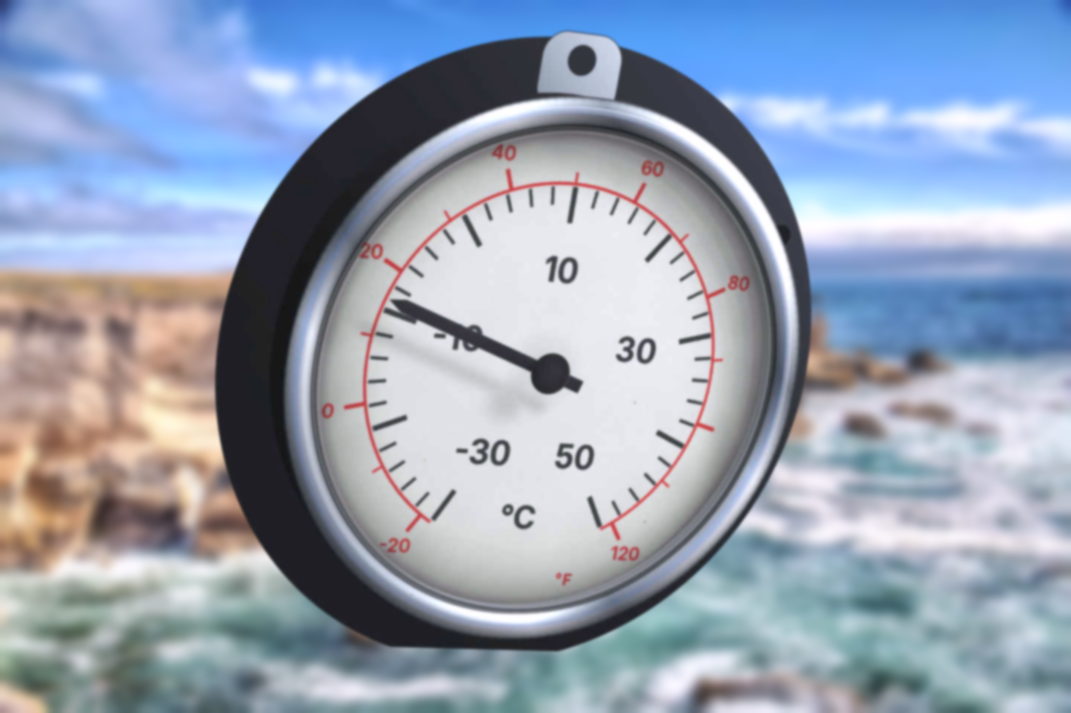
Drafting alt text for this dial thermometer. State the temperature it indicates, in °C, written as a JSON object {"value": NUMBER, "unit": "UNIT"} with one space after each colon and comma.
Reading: {"value": -9, "unit": "°C"}
